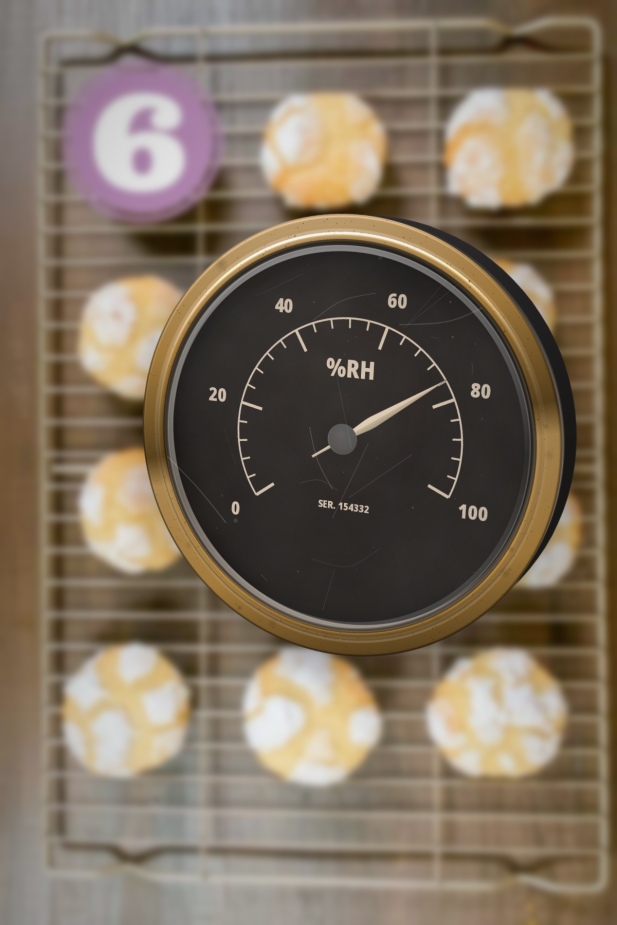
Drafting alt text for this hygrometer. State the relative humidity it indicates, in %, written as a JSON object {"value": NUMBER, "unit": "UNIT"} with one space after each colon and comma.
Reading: {"value": 76, "unit": "%"}
